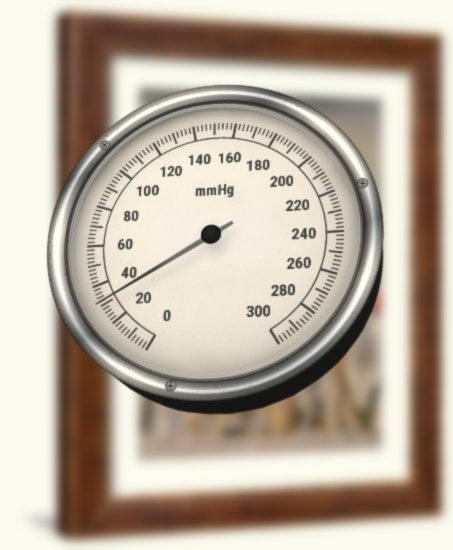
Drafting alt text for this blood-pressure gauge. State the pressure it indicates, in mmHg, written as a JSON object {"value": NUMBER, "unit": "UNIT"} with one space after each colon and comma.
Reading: {"value": 30, "unit": "mmHg"}
